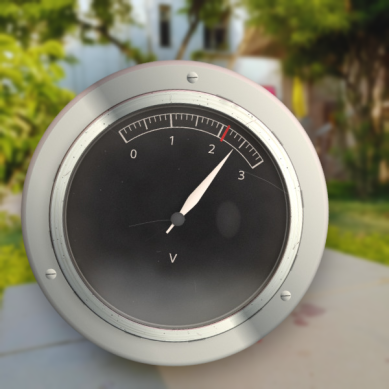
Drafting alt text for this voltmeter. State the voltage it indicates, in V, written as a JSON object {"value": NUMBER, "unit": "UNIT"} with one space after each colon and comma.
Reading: {"value": 2.4, "unit": "V"}
